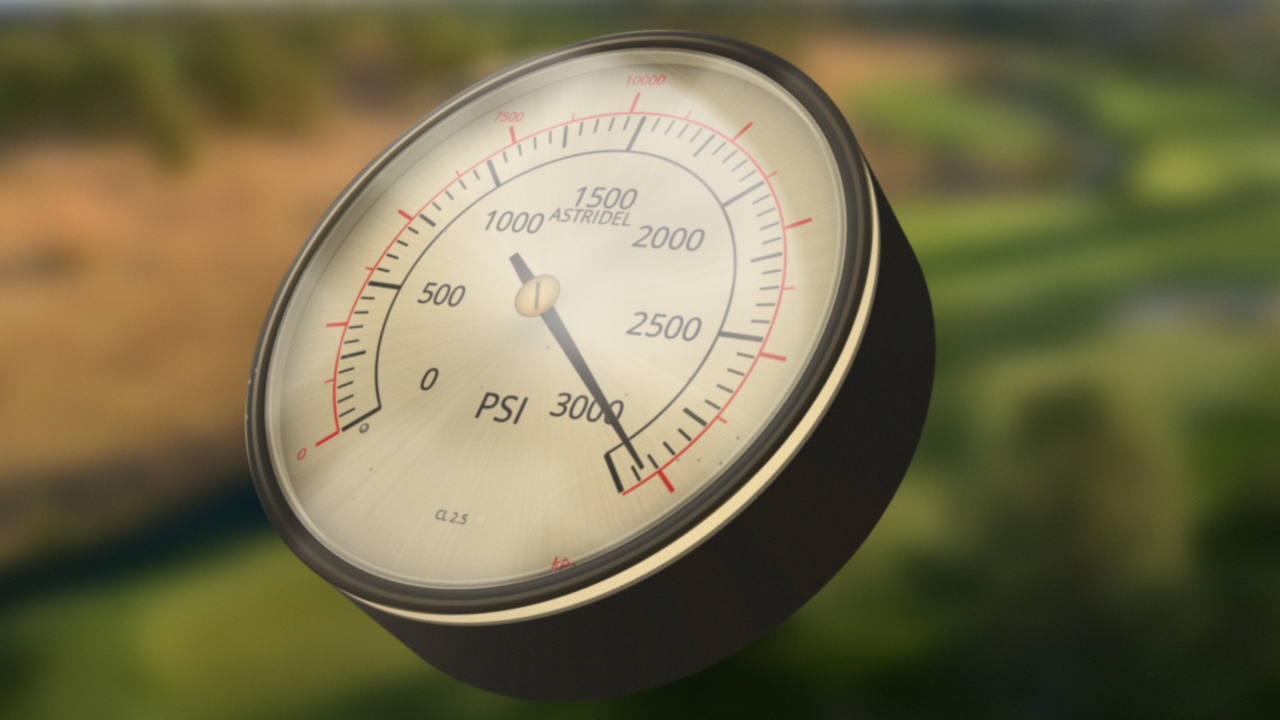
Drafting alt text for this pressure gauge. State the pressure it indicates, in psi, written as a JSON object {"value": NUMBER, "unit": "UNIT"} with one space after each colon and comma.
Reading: {"value": 2925, "unit": "psi"}
